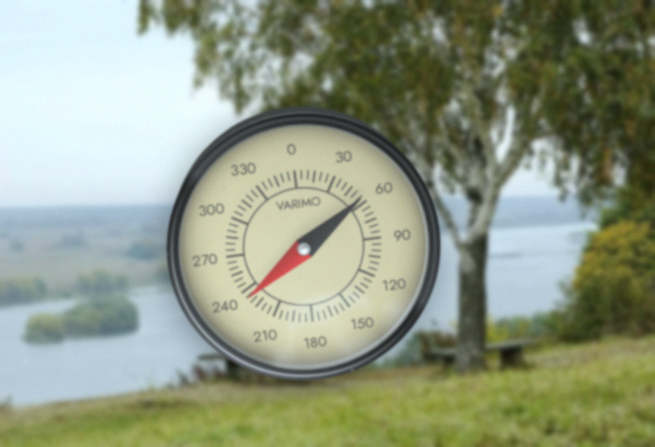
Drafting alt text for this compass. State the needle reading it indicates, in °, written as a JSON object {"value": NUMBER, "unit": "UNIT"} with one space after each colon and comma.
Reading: {"value": 235, "unit": "°"}
